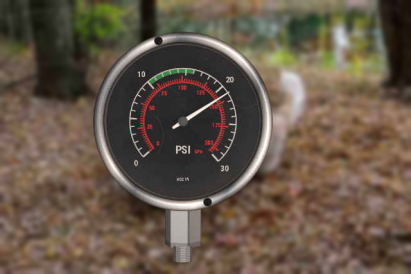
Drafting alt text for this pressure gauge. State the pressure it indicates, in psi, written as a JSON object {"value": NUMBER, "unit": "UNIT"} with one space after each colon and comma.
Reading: {"value": 21, "unit": "psi"}
